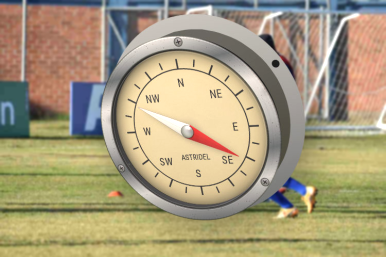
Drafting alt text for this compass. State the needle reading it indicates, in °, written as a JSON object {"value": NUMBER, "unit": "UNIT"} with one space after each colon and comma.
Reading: {"value": 120, "unit": "°"}
